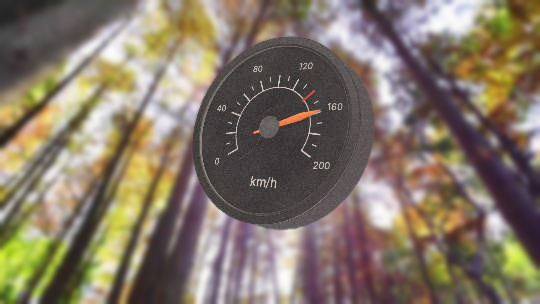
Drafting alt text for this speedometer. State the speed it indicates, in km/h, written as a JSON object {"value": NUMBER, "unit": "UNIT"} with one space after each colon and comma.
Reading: {"value": 160, "unit": "km/h"}
